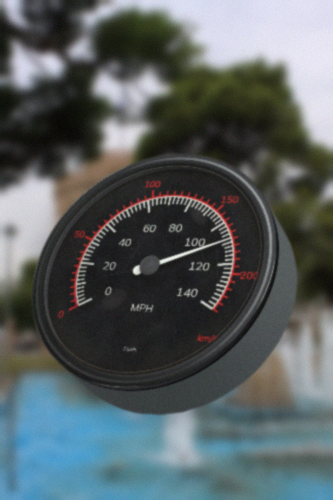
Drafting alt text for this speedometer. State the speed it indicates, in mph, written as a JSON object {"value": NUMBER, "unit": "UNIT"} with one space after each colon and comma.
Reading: {"value": 110, "unit": "mph"}
